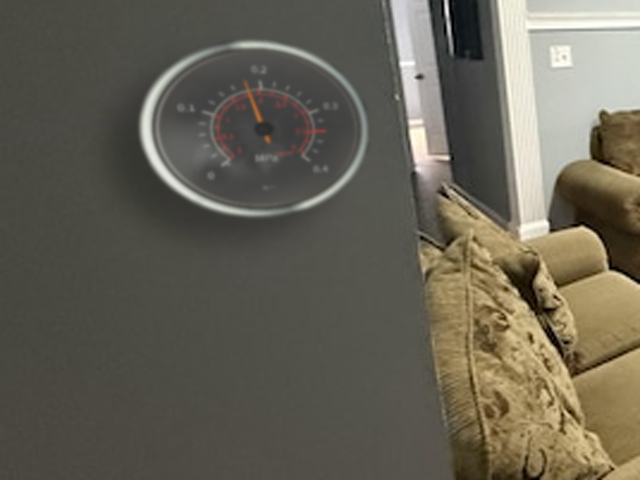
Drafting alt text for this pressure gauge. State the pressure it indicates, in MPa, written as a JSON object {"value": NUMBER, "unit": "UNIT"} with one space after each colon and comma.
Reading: {"value": 0.18, "unit": "MPa"}
